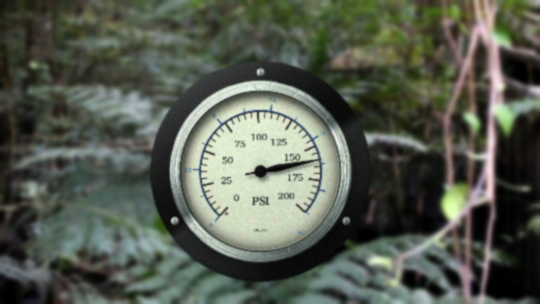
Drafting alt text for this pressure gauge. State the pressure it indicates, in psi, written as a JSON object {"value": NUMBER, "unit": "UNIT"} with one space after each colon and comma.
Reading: {"value": 160, "unit": "psi"}
